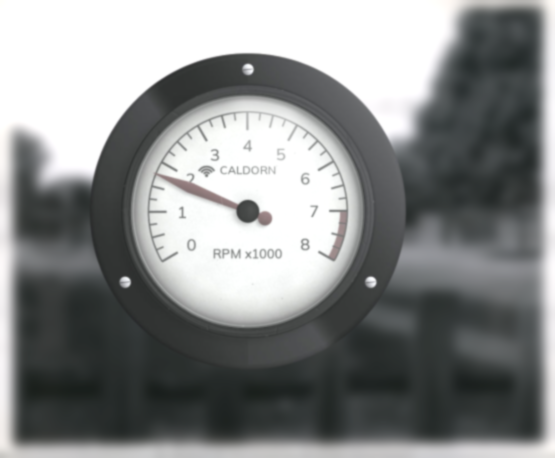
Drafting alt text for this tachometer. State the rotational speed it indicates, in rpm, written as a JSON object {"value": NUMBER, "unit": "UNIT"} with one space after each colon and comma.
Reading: {"value": 1750, "unit": "rpm"}
